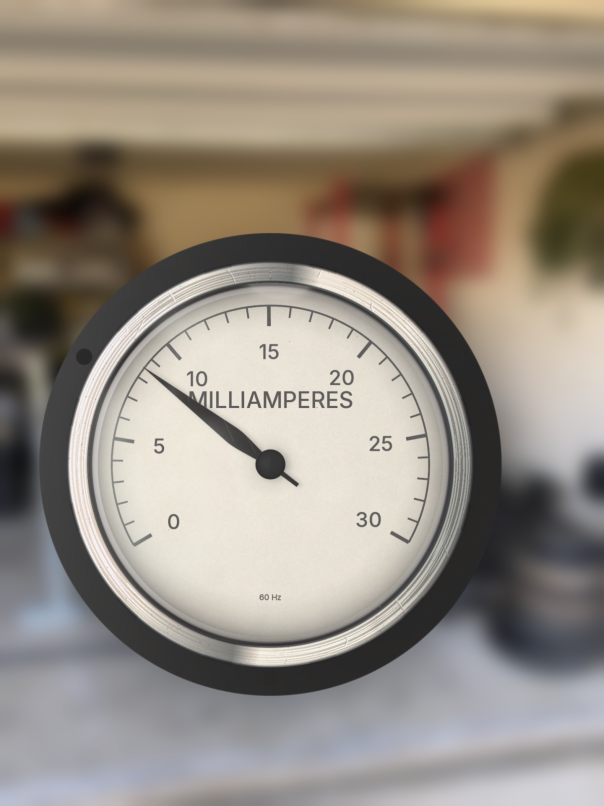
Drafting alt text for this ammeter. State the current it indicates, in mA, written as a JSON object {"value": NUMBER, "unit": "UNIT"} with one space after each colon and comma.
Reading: {"value": 8.5, "unit": "mA"}
